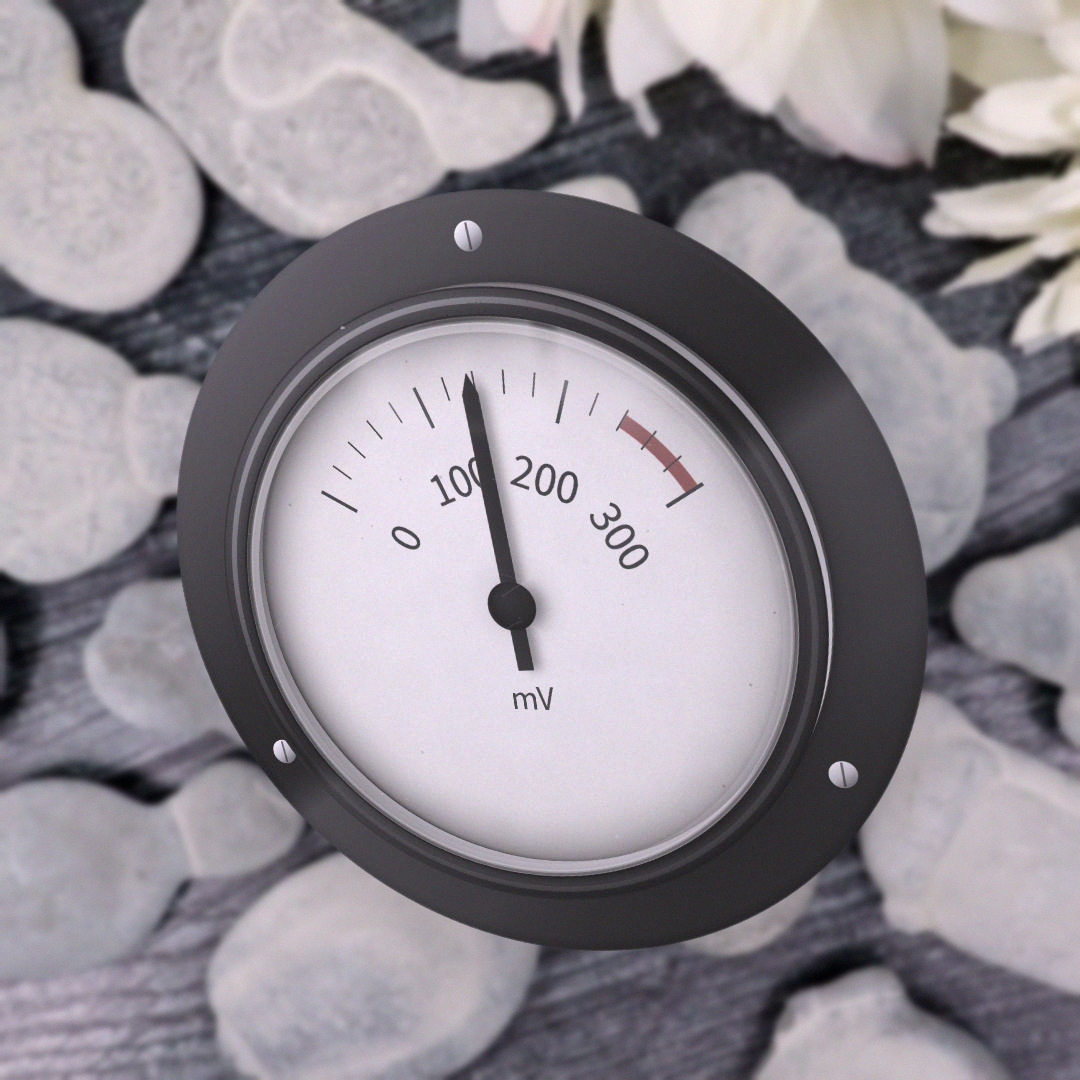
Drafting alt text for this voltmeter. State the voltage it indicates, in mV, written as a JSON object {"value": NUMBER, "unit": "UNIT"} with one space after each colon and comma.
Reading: {"value": 140, "unit": "mV"}
